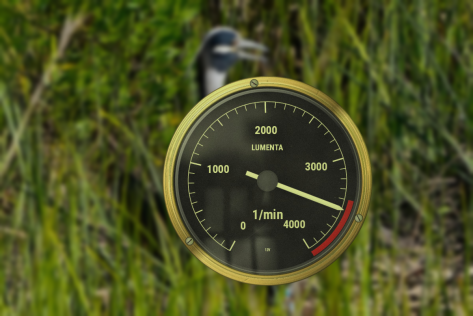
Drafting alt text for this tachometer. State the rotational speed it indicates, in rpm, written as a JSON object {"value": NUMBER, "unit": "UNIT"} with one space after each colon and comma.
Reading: {"value": 3500, "unit": "rpm"}
